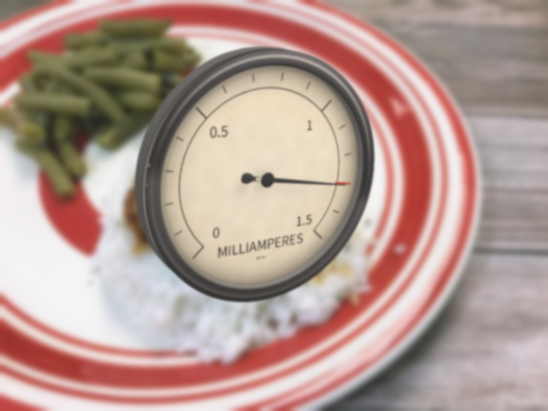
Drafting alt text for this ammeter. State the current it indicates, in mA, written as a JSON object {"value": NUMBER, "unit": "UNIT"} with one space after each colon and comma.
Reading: {"value": 1.3, "unit": "mA"}
